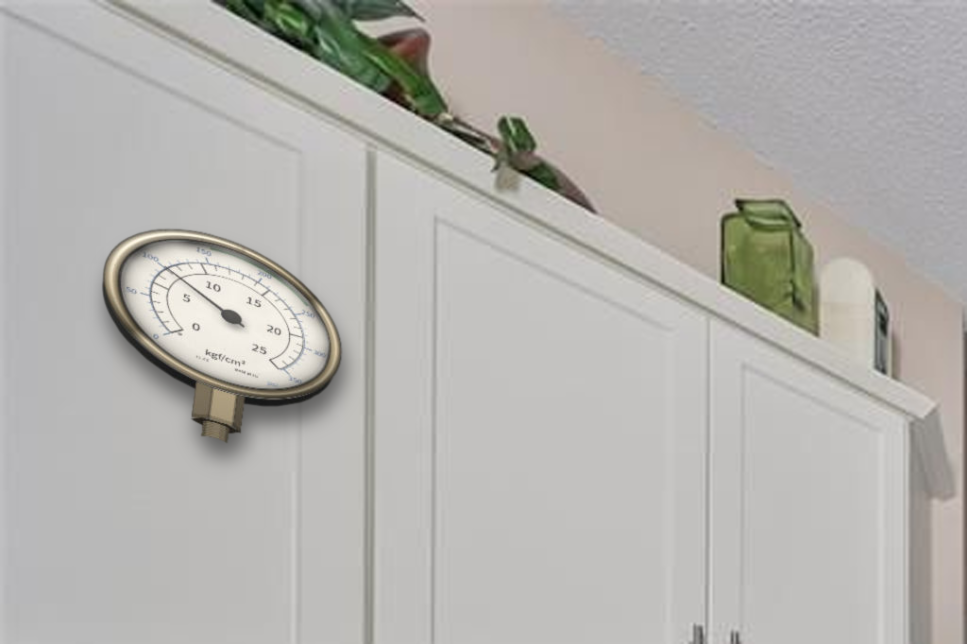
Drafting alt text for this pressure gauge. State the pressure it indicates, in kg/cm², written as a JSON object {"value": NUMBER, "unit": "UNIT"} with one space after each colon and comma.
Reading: {"value": 7, "unit": "kg/cm²"}
